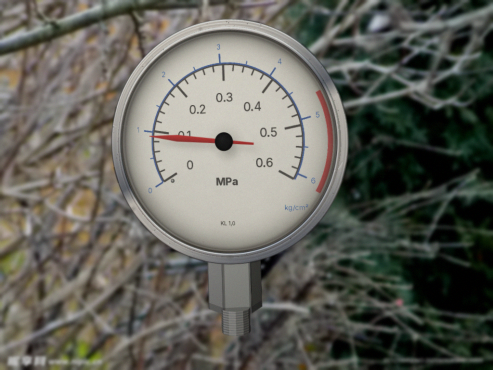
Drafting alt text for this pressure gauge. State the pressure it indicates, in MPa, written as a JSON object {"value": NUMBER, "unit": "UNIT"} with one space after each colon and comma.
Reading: {"value": 0.09, "unit": "MPa"}
